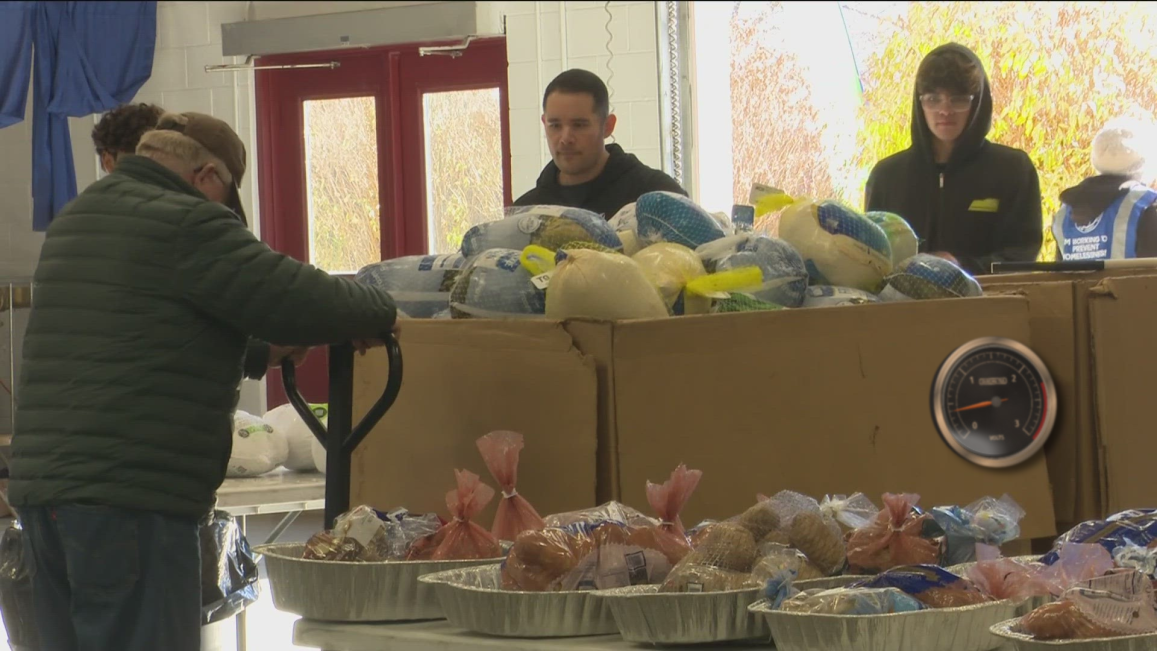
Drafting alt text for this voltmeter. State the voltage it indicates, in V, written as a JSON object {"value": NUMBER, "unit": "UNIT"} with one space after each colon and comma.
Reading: {"value": 0.4, "unit": "V"}
